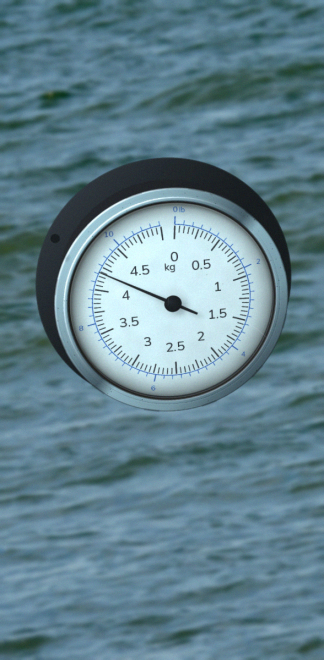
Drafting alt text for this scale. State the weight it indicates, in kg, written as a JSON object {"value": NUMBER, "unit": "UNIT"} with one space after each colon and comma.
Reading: {"value": 4.2, "unit": "kg"}
